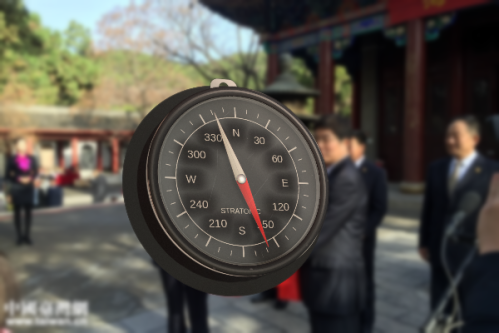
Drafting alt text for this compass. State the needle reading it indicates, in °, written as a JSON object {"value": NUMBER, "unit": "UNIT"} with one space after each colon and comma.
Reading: {"value": 160, "unit": "°"}
